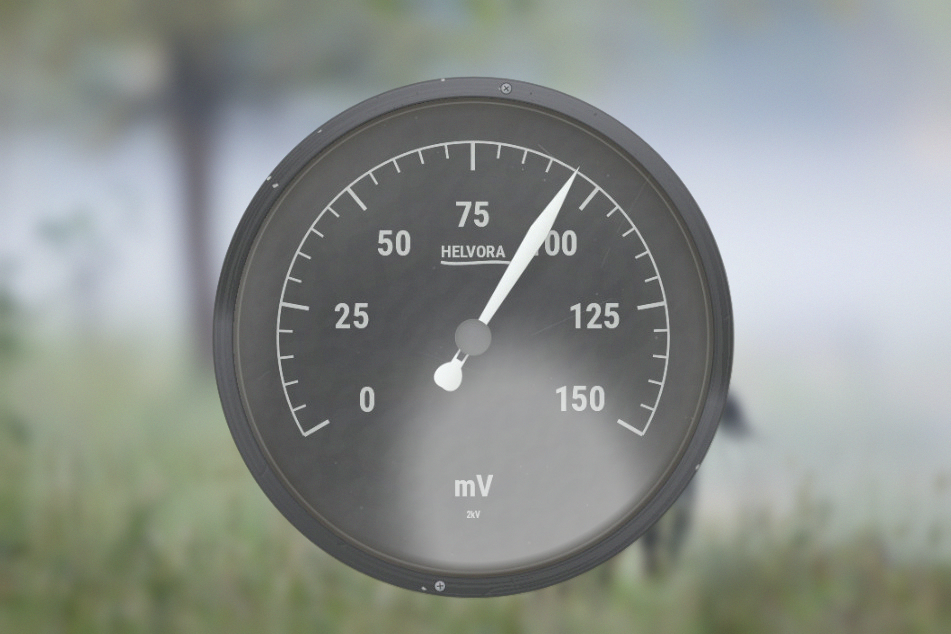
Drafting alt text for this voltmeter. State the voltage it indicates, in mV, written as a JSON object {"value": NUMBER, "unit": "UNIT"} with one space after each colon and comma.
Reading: {"value": 95, "unit": "mV"}
